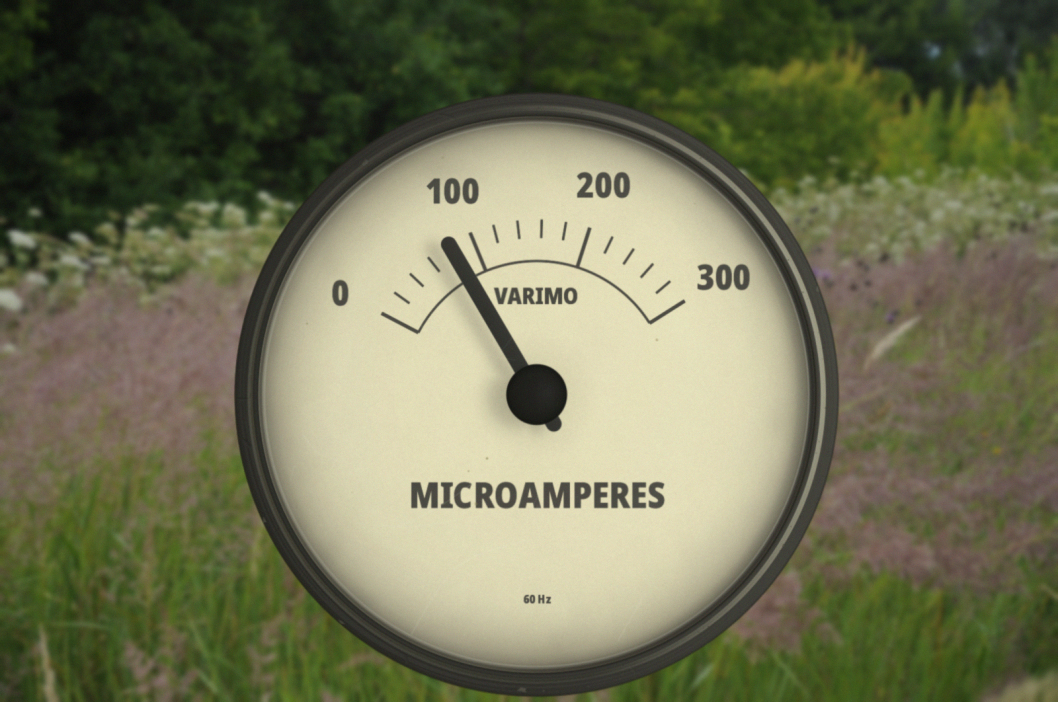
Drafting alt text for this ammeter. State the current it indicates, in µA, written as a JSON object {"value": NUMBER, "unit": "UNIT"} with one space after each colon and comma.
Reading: {"value": 80, "unit": "µA"}
